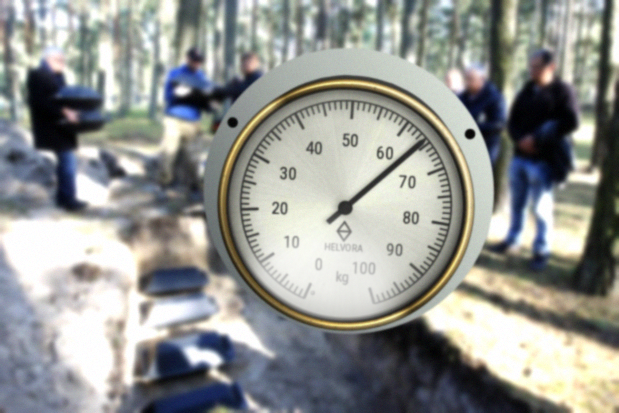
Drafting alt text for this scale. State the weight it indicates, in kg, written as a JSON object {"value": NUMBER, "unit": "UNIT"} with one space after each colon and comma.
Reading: {"value": 64, "unit": "kg"}
